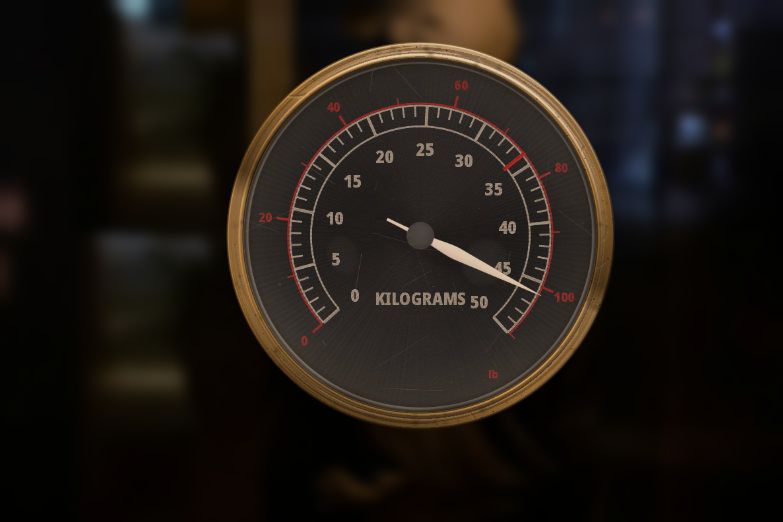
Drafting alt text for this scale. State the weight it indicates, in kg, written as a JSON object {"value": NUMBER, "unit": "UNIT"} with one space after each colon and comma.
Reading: {"value": 46, "unit": "kg"}
